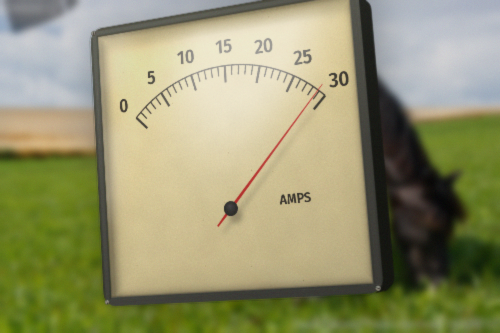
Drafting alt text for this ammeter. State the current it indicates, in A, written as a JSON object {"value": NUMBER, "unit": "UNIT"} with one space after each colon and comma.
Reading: {"value": 29, "unit": "A"}
